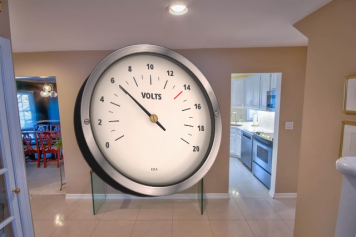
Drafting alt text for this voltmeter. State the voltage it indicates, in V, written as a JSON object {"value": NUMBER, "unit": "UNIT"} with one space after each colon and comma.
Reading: {"value": 6, "unit": "V"}
